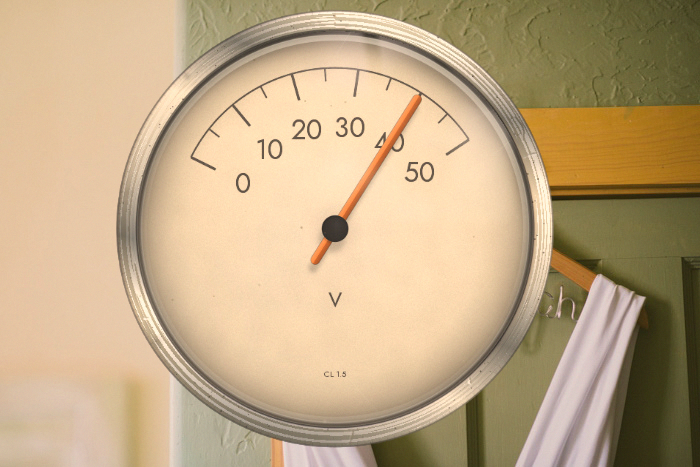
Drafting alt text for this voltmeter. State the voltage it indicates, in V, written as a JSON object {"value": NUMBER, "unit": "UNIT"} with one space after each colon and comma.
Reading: {"value": 40, "unit": "V"}
